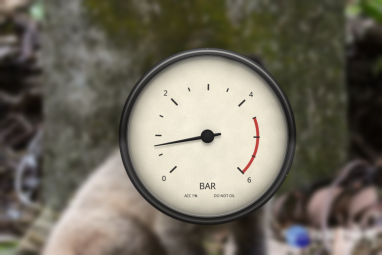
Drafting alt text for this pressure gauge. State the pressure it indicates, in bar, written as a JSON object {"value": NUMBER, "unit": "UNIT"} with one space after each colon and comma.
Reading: {"value": 0.75, "unit": "bar"}
